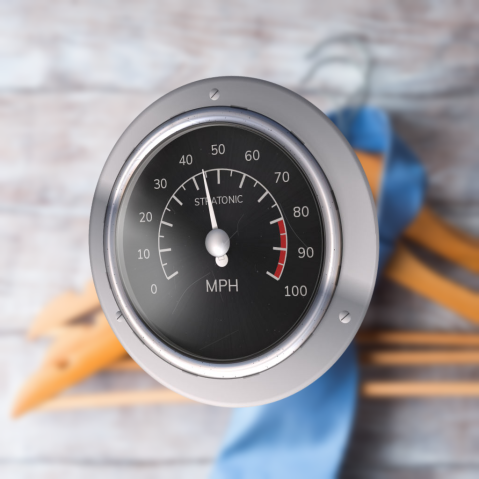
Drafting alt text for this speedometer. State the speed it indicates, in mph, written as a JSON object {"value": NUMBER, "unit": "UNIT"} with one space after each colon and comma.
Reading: {"value": 45, "unit": "mph"}
